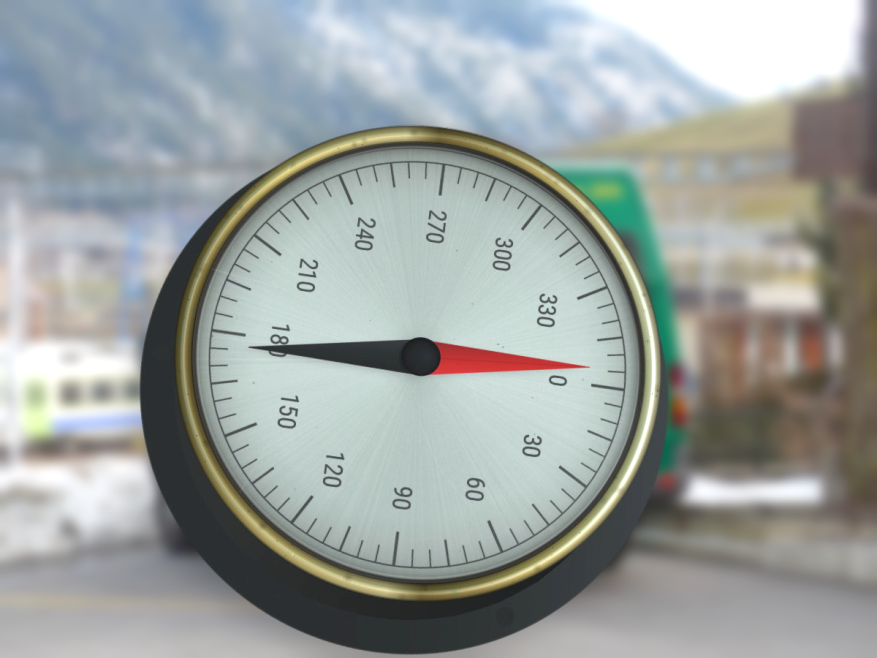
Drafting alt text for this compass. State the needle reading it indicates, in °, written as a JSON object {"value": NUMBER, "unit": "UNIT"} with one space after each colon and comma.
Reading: {"value": 355, "unit": "°"}
